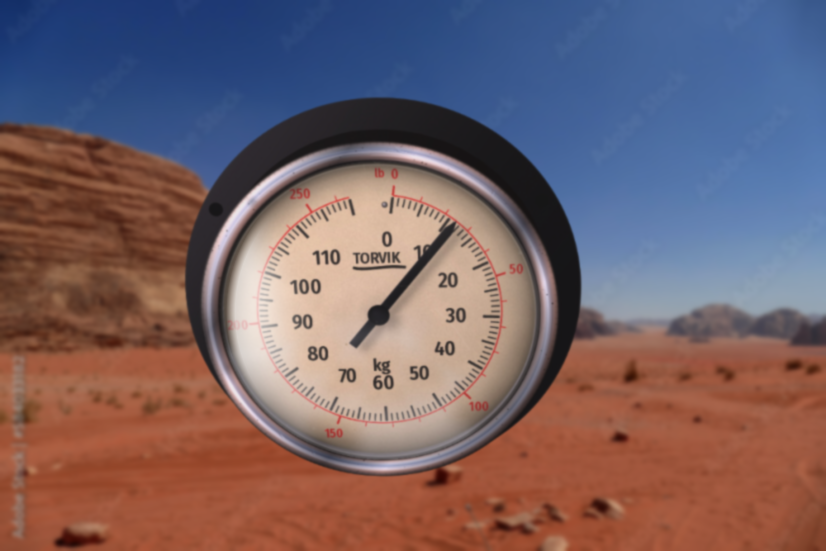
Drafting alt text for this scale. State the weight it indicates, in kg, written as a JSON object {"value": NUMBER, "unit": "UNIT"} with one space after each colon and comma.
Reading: {"value": 11, "unit": "kg"}
